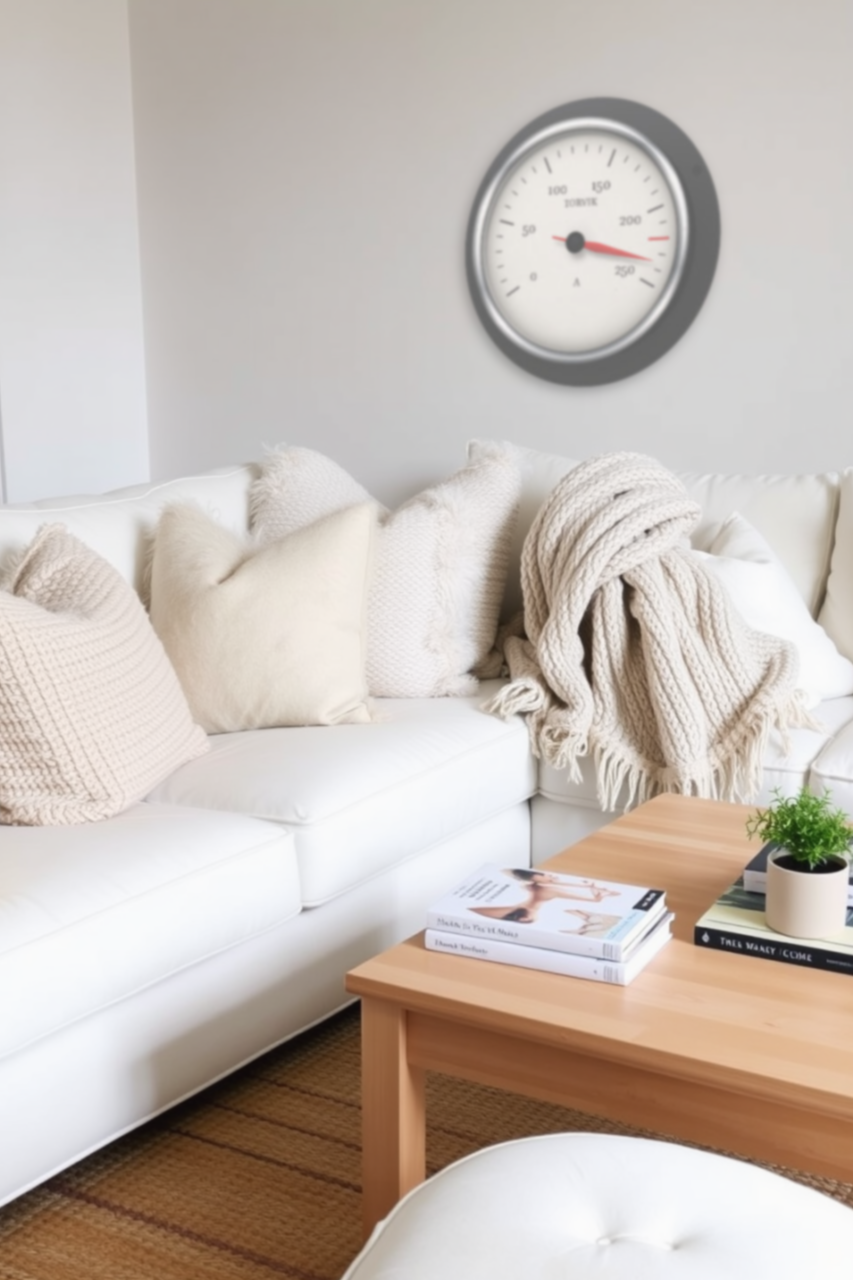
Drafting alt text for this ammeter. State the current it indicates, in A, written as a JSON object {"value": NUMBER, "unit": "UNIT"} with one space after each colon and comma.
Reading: {"value": 235, "unit": "A"}
